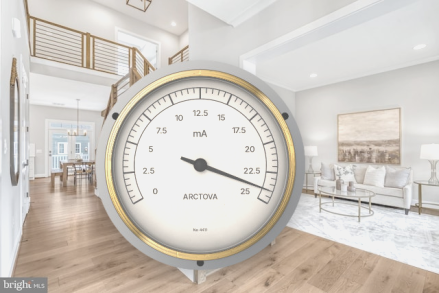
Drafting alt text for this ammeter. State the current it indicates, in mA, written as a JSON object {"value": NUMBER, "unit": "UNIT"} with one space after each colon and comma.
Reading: {"value": 24, "unit": "mA"}
